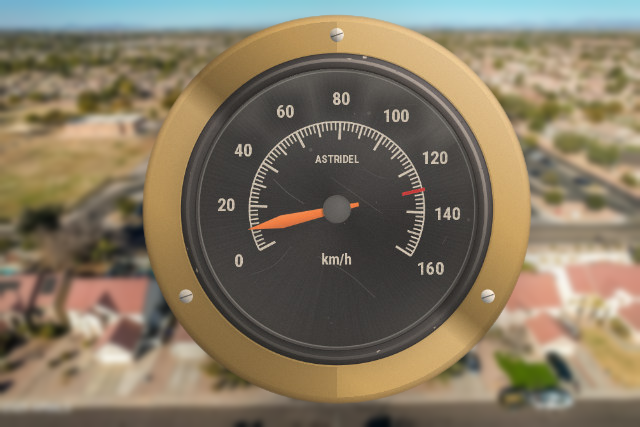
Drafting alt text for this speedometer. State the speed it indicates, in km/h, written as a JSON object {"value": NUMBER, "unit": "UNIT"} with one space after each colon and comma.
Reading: {"value": 10, "unit": "km/h"}
